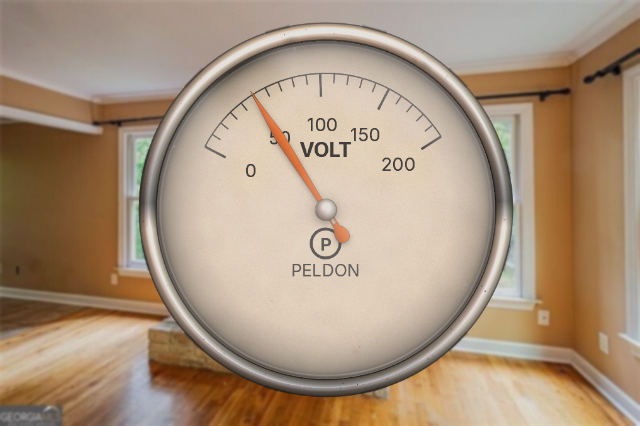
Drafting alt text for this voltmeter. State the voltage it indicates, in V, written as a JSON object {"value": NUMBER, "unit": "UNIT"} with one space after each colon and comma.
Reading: {"value": 50, "unit": "V"}
